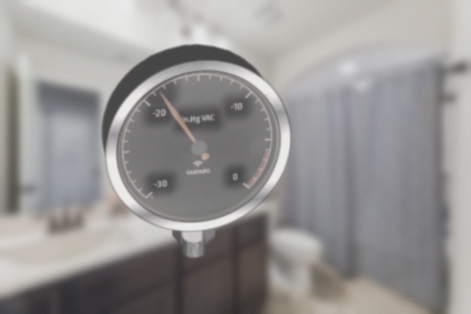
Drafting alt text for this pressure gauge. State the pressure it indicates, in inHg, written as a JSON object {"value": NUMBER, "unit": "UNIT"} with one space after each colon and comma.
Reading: {"value": -18.5, "unit": "inHg"}
